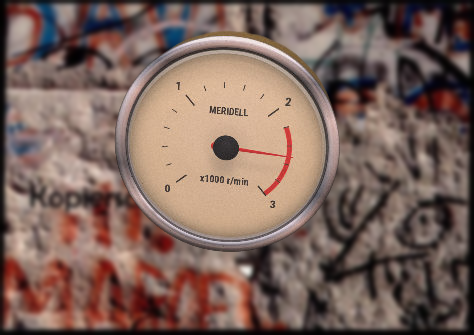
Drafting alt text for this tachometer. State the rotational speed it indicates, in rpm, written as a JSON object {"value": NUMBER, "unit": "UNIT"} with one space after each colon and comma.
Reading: {"value": 2500, "unit": "rpm"}
